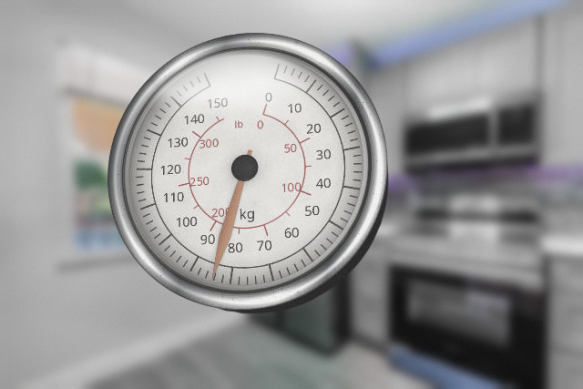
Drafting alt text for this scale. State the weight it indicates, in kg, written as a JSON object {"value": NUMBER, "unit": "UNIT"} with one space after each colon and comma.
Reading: {"value": 84, "unit": "kg"}
